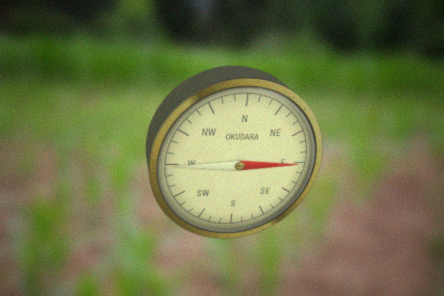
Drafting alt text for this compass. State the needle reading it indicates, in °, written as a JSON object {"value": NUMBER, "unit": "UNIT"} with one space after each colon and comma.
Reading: {"value": 90, "unit": "°"}
